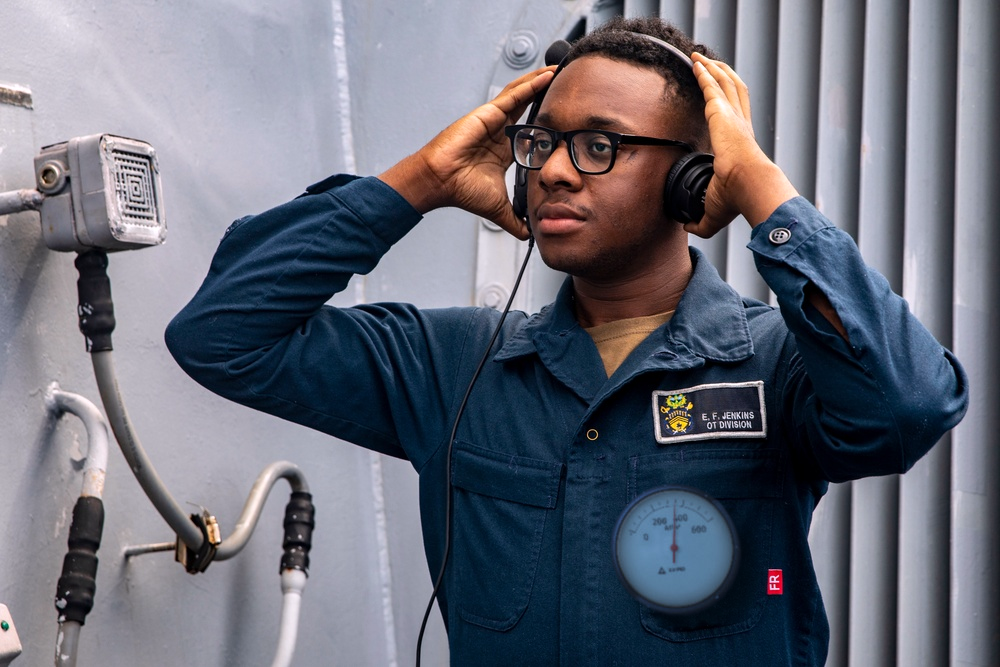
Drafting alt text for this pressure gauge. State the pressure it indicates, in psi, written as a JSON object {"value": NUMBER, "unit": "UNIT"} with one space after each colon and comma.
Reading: {"value": 350, "unit": "psi"}
